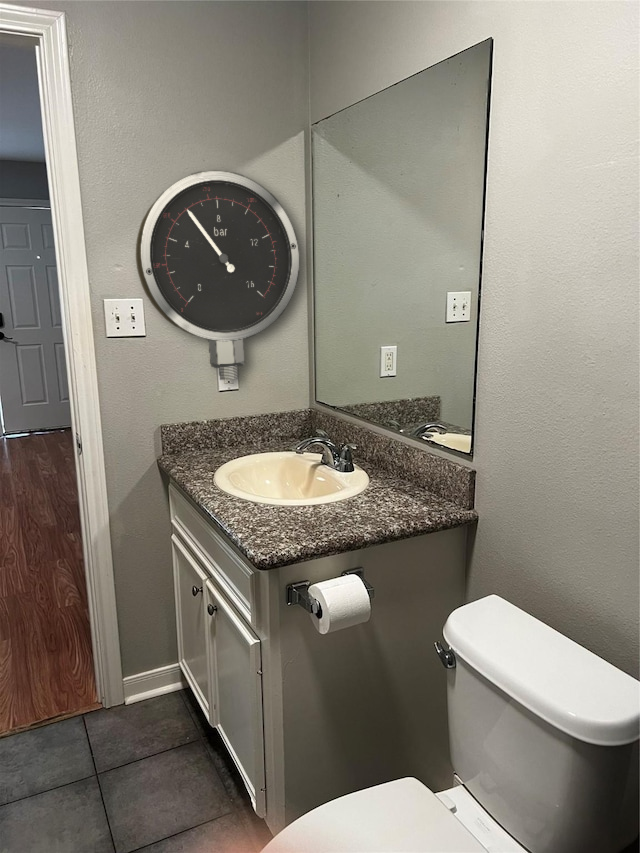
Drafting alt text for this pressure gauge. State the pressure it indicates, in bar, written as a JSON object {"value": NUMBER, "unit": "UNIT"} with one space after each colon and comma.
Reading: {"value": 6, "unit": "bar"}
